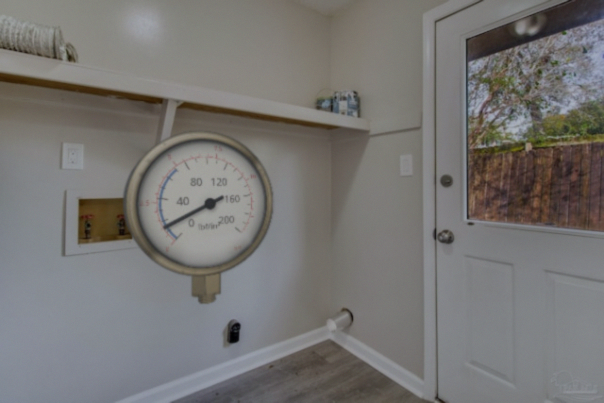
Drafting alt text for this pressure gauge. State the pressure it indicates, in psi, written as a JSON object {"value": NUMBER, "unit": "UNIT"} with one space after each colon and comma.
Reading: {"value": 15, "unit": "psi"}
